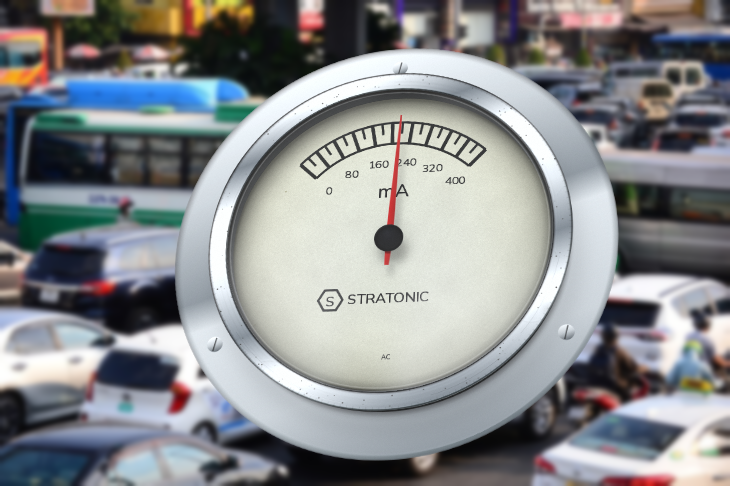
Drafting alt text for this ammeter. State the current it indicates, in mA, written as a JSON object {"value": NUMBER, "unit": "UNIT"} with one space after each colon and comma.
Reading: {"value": 220, "unit": "mA"}
